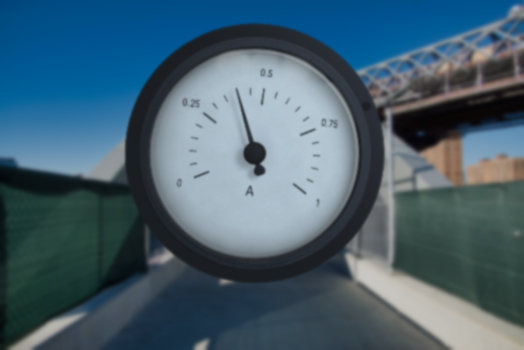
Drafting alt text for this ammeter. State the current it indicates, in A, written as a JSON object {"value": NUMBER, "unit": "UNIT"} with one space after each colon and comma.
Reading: {"value": 0.4, "unit": "A"}
